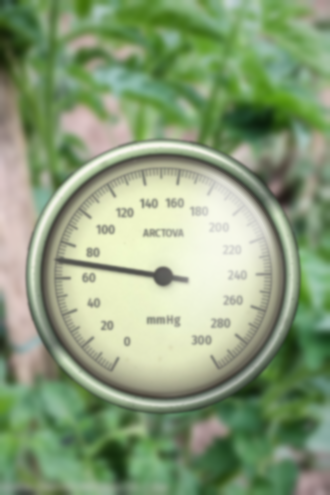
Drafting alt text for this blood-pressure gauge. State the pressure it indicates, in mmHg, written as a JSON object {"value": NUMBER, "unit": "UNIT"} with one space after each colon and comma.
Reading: {"value": 70, "unit": "mmHg"}
